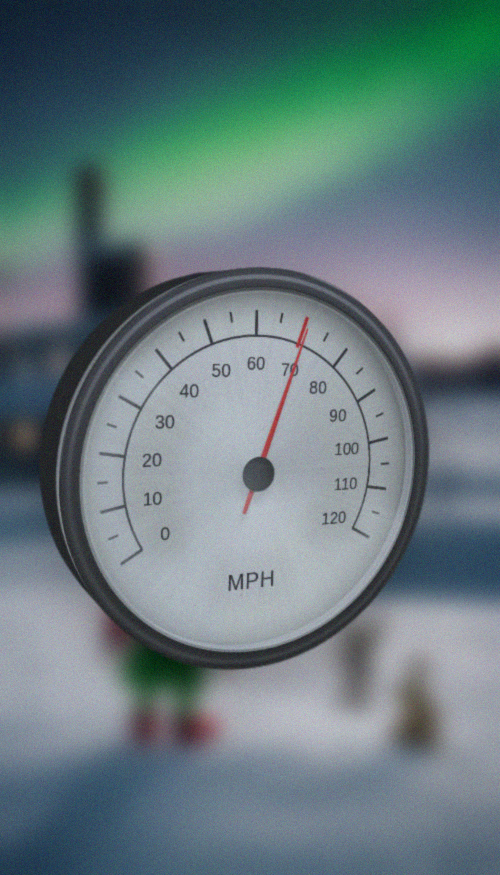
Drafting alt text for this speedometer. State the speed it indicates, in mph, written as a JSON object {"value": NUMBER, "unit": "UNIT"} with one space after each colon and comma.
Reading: {"value": 70, "unit": "mph"}
